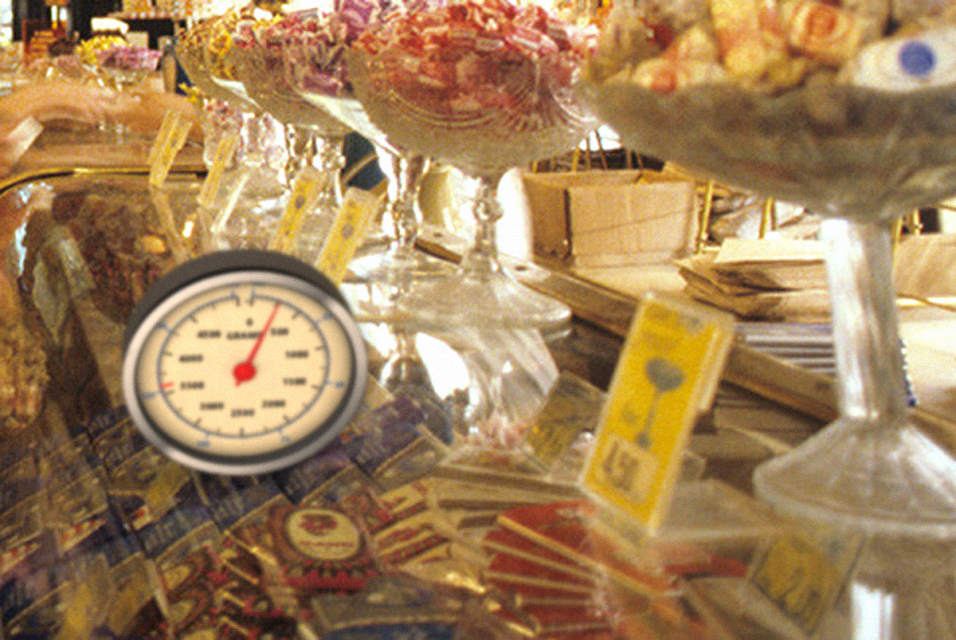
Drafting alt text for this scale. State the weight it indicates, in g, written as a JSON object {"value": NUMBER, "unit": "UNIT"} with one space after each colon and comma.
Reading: {"value": 250, "unit": "g"}
